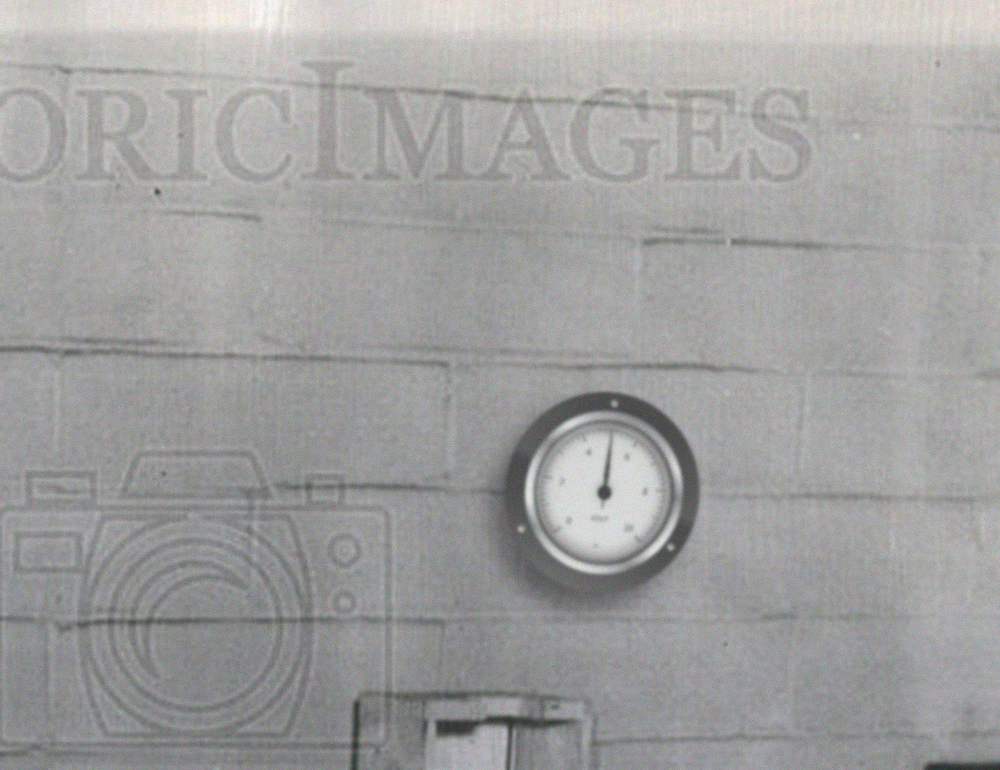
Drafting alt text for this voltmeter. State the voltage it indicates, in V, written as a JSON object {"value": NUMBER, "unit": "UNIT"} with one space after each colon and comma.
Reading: {"value": 5, "unit": "V"}
